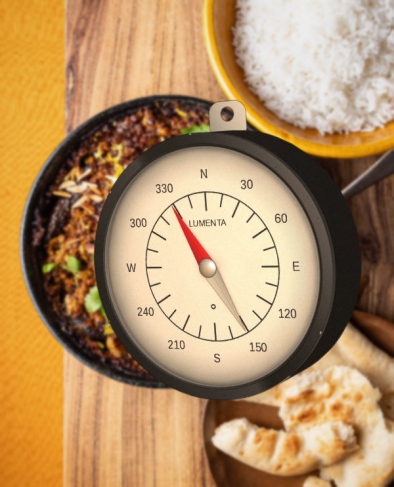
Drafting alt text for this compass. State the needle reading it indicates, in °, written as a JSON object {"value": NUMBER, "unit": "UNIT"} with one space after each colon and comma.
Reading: {"value": 330, "unit": "°"}
